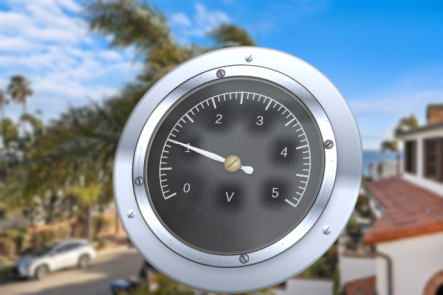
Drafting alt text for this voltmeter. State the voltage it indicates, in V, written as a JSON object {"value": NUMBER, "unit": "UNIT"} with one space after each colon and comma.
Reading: {"value": 1, "unit": "V"}
